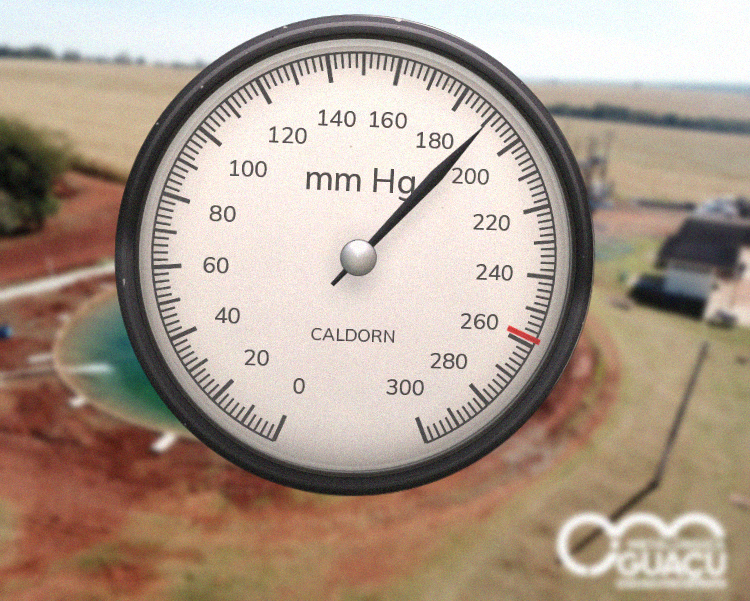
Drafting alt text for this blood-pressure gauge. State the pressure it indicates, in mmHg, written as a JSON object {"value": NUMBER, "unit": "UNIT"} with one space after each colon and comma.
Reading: {"value": 190, "unit": "mmHg"}
